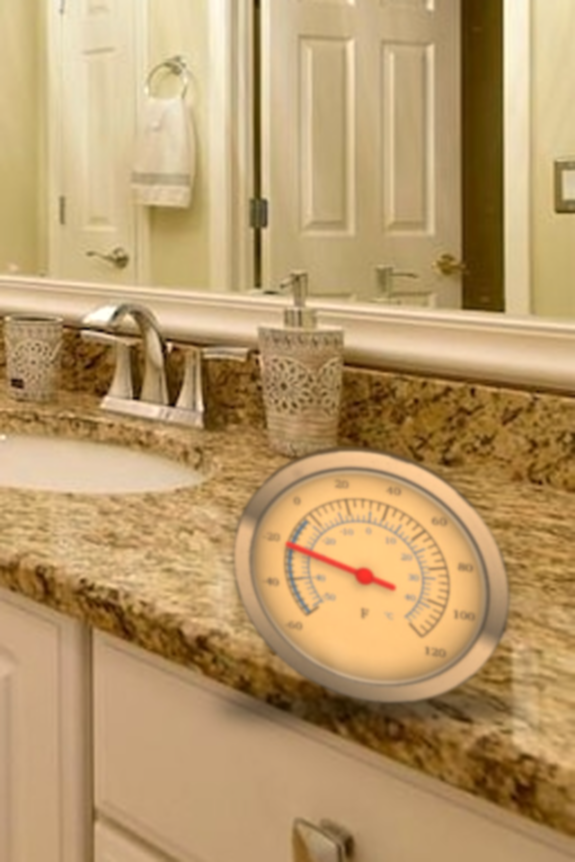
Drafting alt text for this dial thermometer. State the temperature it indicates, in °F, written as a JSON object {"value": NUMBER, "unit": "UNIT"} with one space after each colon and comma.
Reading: {"value": -20, "unit": "°F"}
